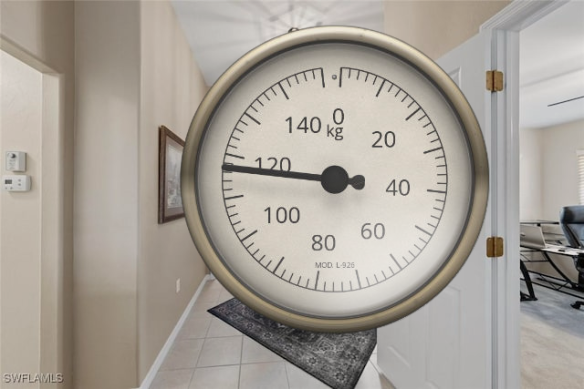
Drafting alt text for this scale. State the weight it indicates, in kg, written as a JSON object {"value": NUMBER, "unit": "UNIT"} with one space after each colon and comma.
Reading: {"value": 117, "unit": "kg"}
